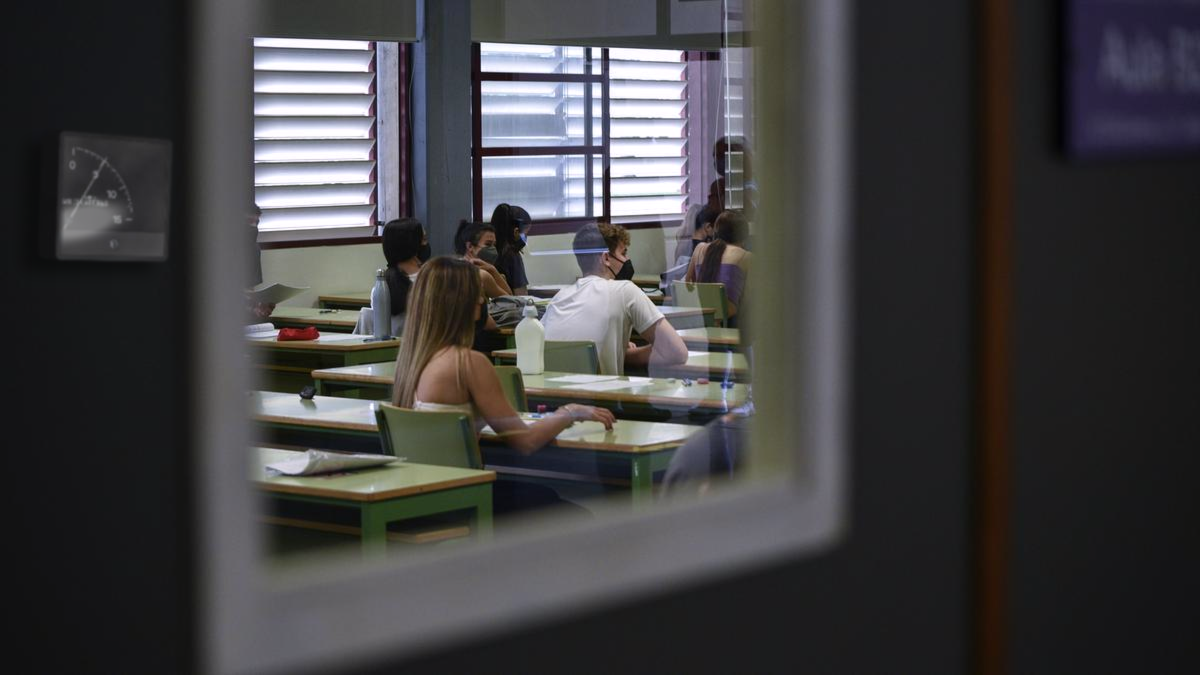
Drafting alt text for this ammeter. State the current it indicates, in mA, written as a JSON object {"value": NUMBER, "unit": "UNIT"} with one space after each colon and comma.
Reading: {"value": 5, "unit": "mA"}
